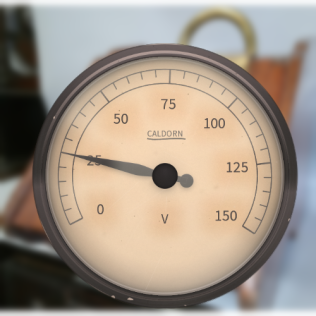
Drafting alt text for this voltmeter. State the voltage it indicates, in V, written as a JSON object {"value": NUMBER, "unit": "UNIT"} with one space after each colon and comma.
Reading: {"value": 25, "unit": "V"}
